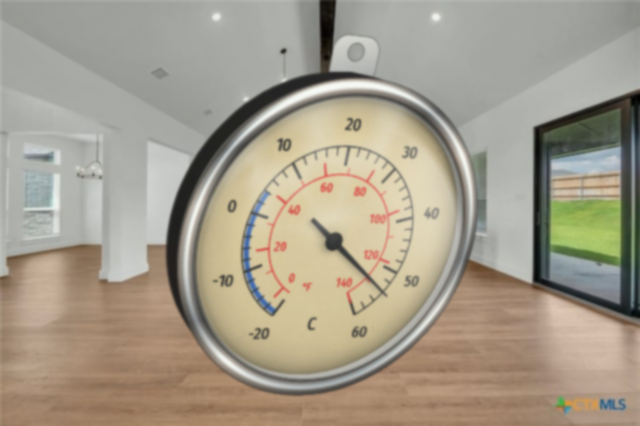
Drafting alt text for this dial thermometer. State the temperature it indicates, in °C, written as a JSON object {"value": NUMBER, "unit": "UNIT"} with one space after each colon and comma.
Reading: {"value": 54, "unit": "°C"}
